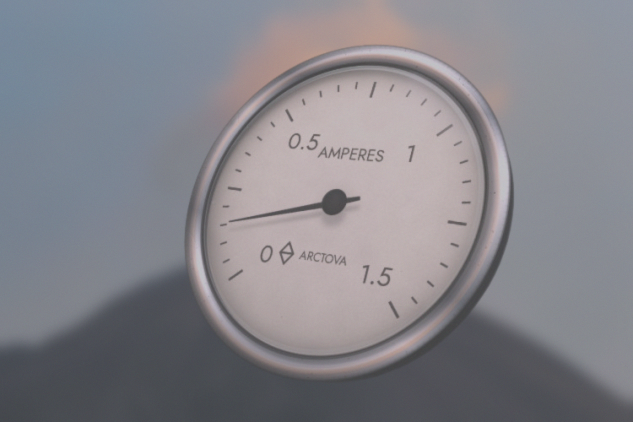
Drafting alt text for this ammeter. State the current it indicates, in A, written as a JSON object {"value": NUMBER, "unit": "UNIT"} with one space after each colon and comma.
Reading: {"value": 0.15, "unit": "A"}
